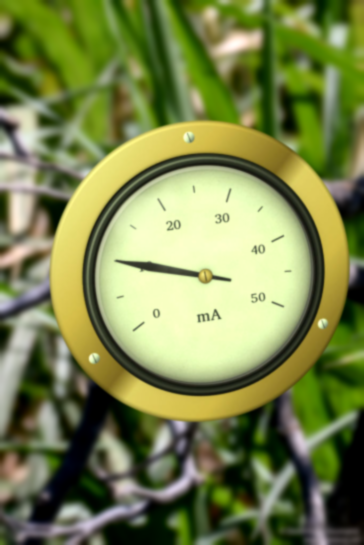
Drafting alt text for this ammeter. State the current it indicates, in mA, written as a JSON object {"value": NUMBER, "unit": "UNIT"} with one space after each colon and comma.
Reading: {"value": 10, "unit": "mA"}
